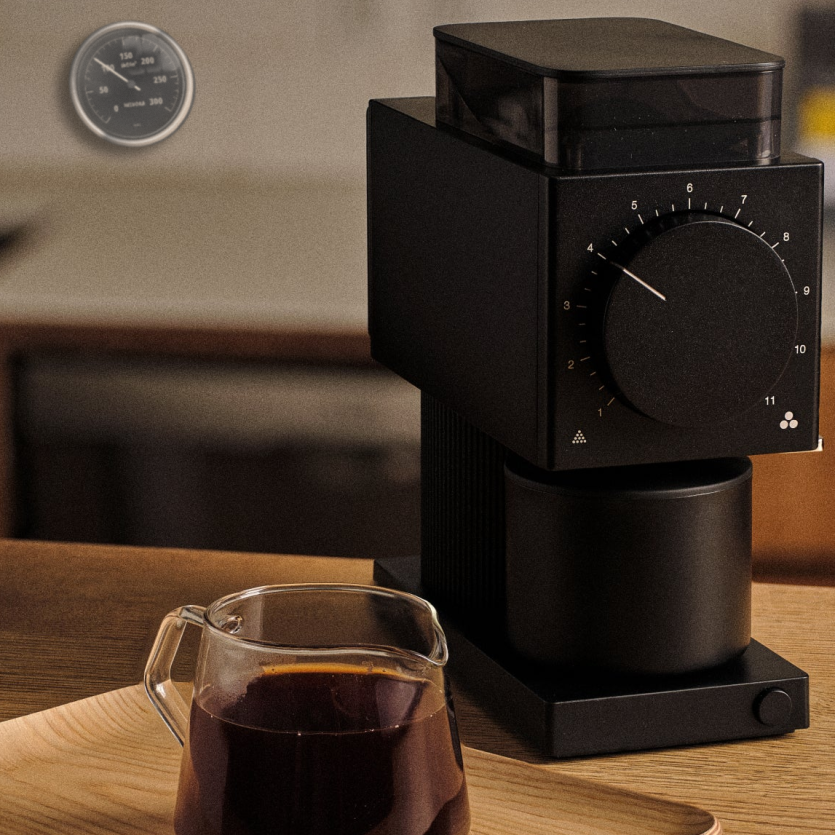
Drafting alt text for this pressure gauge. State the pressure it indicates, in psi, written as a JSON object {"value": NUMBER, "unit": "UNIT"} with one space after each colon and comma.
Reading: {"value": 100, "unit": "psi"}
